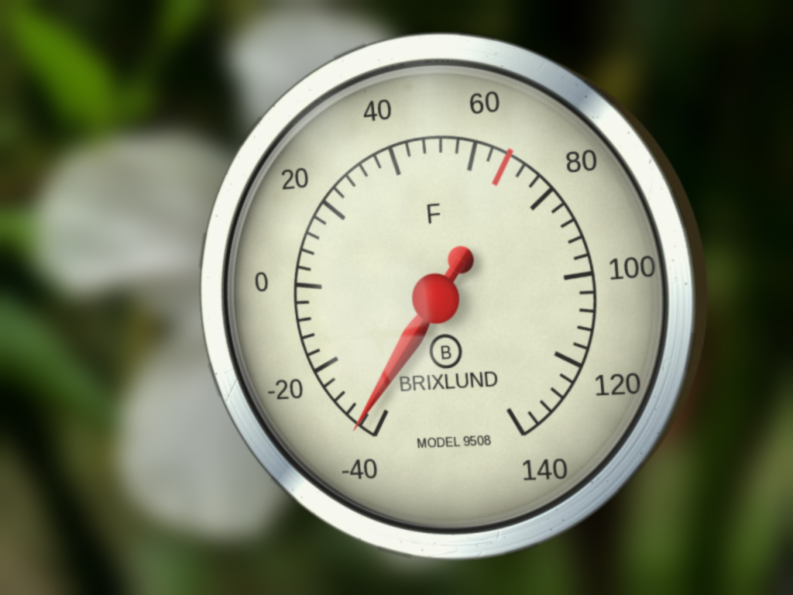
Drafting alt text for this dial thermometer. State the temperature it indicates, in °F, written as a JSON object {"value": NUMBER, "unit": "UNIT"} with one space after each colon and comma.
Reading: {"value": -36, "unit": "°F"}
